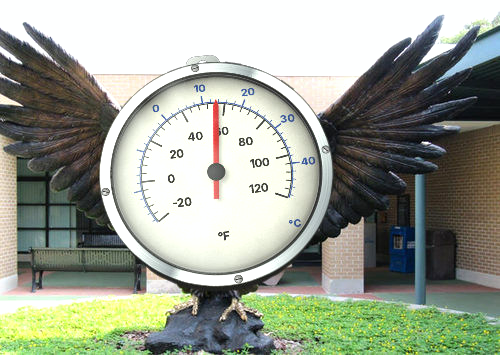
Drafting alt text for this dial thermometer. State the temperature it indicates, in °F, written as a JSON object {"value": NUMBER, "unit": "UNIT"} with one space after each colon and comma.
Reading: {"value": 56, "unit": "°F"}
